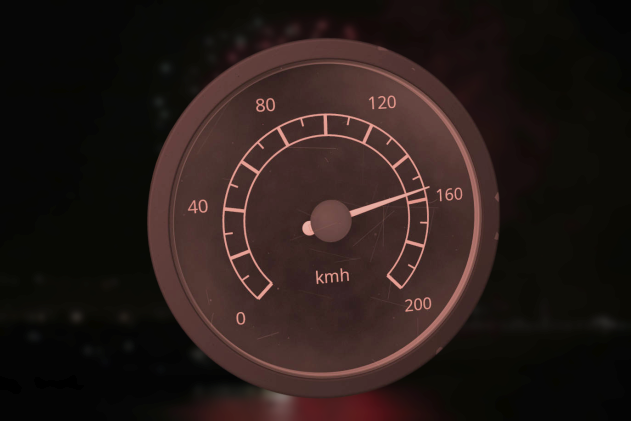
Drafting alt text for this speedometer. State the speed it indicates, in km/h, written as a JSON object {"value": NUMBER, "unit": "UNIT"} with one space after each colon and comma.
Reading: {"value": 155, "unit": "km/h"}
